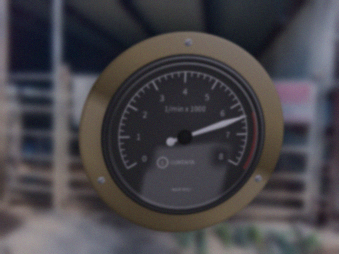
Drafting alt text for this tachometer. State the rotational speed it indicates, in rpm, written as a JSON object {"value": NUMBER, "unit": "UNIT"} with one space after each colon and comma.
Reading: {"value": 6400, "unit": "rpm"}
